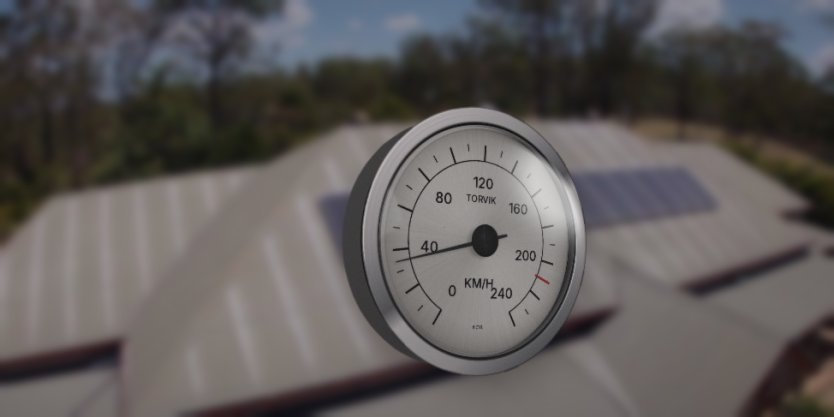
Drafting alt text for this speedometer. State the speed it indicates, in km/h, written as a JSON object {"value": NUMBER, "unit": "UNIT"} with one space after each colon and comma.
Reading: {"value": 35, "unit": "km/h"}
